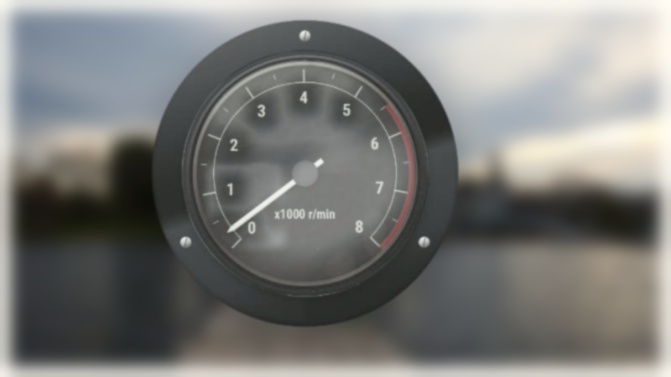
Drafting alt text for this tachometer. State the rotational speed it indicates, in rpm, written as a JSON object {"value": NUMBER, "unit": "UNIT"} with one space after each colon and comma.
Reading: {"value": 250, "unit": "rpm"}
